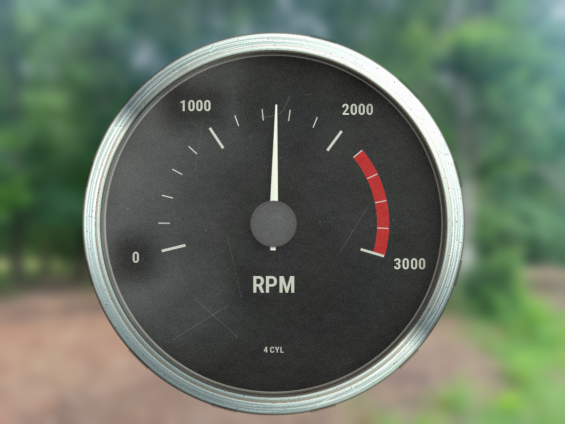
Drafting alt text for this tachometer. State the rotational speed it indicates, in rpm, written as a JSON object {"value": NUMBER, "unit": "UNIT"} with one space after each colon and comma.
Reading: {"value": 1500, "unit": "rpm"}
